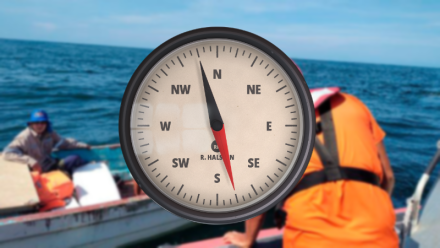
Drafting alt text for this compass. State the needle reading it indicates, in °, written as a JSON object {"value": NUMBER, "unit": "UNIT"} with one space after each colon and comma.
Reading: {"value": 165, "unit": "°"}
